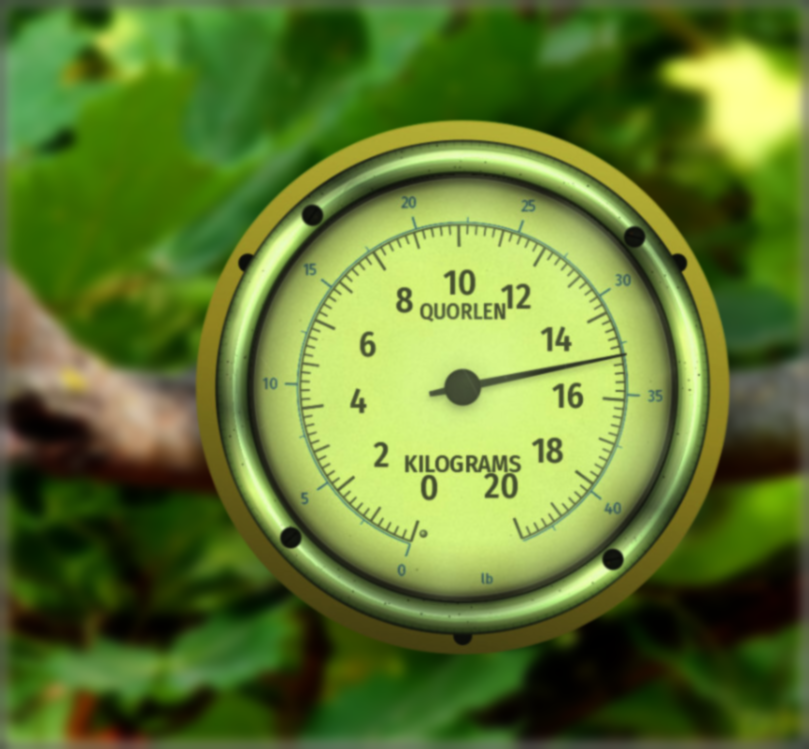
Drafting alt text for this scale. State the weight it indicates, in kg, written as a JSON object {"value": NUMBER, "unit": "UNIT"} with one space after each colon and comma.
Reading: {"value": 15, "unit": "kg"}
